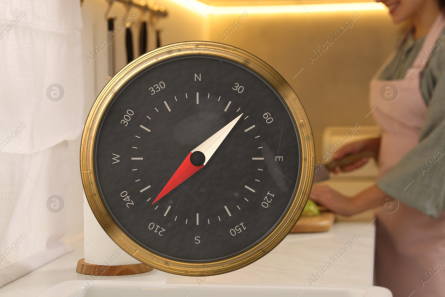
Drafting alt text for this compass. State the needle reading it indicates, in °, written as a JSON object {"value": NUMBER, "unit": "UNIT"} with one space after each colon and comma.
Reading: {"value": 225, "unit": "°"}
